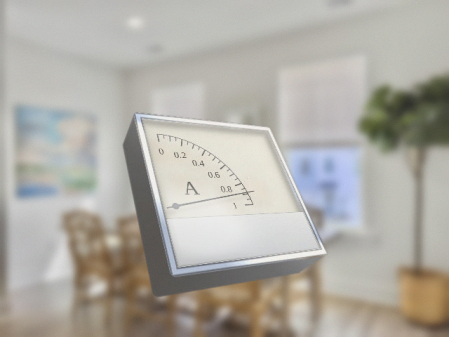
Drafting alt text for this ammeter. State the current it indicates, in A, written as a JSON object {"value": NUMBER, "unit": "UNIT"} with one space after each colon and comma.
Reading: {"value": 0.9, "unit": "A"}
